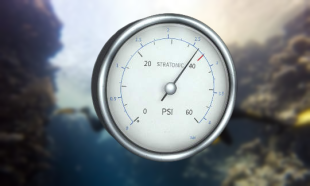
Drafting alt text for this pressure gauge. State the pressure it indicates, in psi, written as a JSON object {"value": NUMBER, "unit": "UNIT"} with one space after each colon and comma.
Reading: {"value": 37.5, "unit": "psi"}
